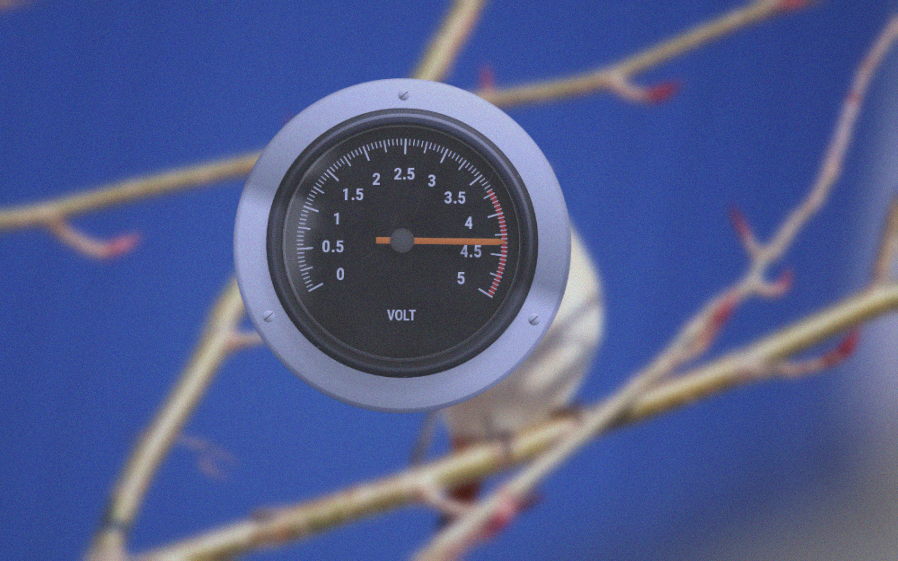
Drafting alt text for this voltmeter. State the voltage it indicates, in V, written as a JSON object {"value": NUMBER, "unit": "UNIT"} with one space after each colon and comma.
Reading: {"value": 4.35, "unit": "V"}
